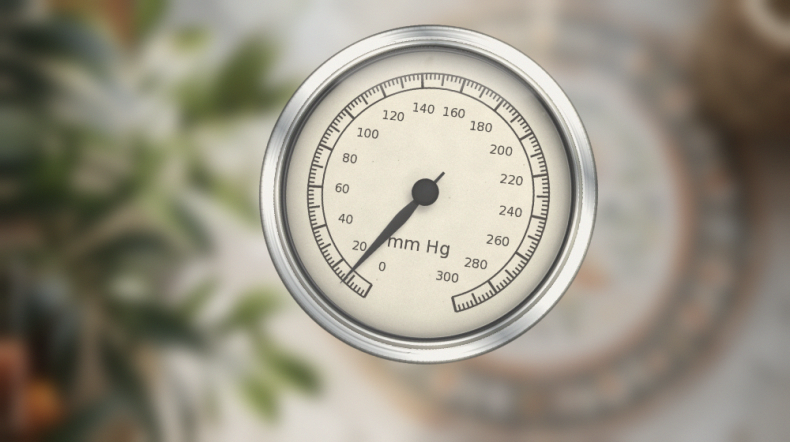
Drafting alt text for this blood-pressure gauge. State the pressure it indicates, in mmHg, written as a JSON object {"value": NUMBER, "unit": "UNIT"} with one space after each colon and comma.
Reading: {"value": 12, "unit": "mmHg"}
